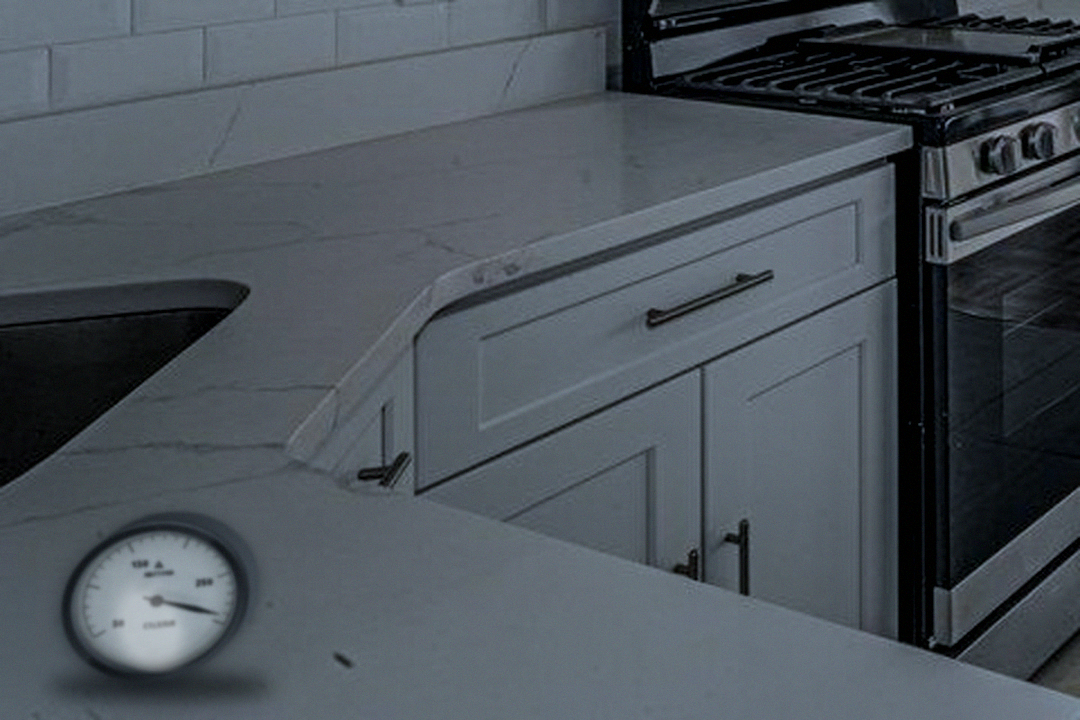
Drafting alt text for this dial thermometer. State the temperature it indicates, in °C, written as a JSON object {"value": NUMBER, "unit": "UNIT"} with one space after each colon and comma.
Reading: {"value": 290, "unit": "°C"}
